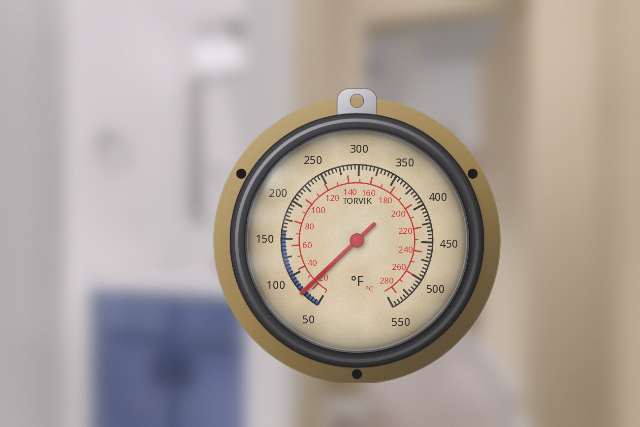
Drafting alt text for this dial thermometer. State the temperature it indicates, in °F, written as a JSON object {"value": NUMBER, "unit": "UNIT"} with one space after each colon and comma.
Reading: {"value": 75, "unit": "°F"}
